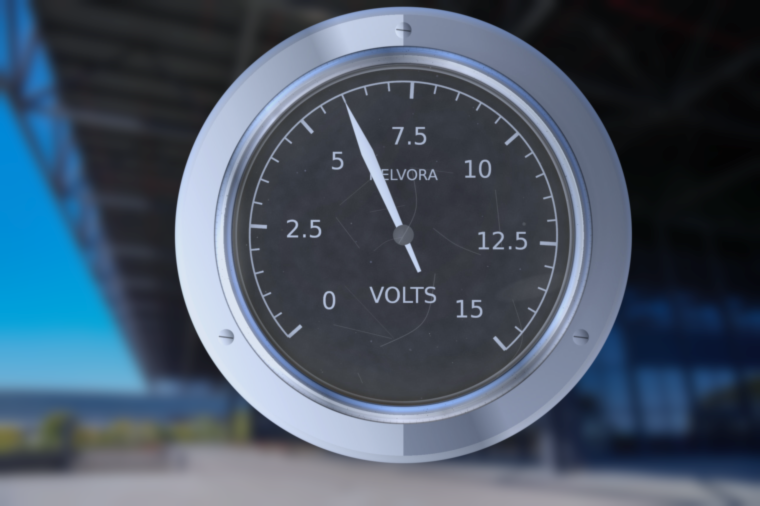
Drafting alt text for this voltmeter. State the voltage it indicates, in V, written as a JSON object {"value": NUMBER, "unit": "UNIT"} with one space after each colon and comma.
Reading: {"value": 6, "unit": "V"}
